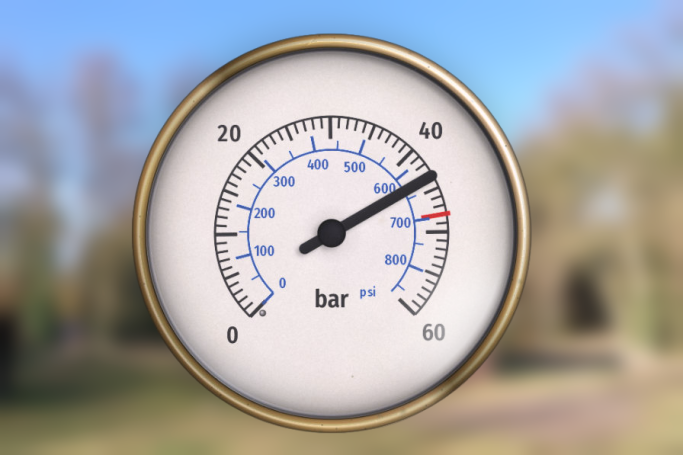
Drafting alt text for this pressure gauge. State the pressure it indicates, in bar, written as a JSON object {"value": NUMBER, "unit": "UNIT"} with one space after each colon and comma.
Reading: {"value": 43.5, "unit": "bar"}
